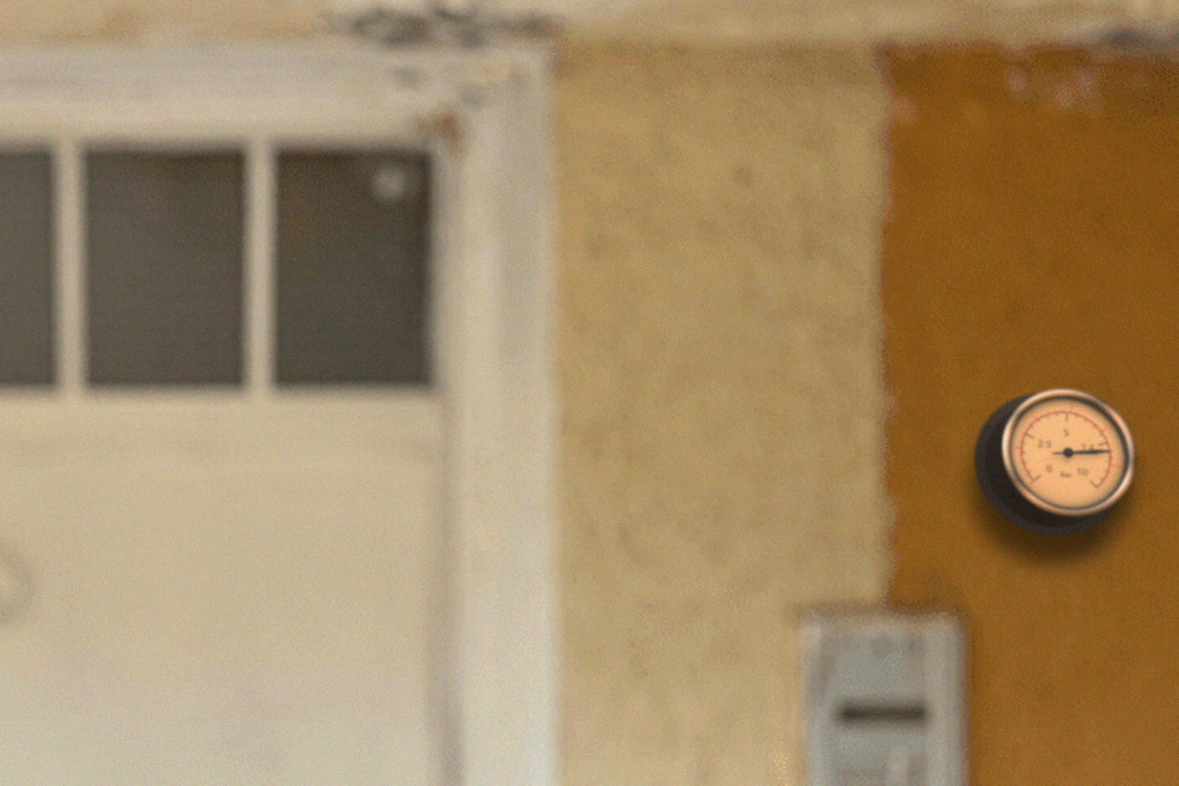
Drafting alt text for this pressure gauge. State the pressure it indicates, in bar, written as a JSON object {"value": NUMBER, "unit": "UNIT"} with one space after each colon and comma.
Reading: {"value": 8, "unit": "bar"}
